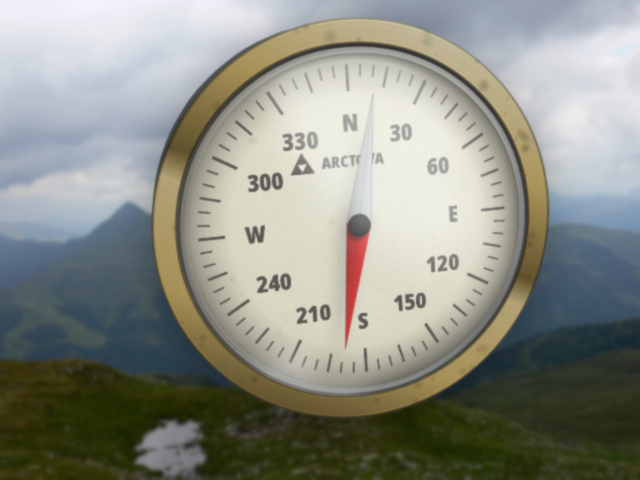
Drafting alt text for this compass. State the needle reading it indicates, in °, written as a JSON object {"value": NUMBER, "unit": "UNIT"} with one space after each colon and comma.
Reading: {"value": 190, "unit": "°"}
